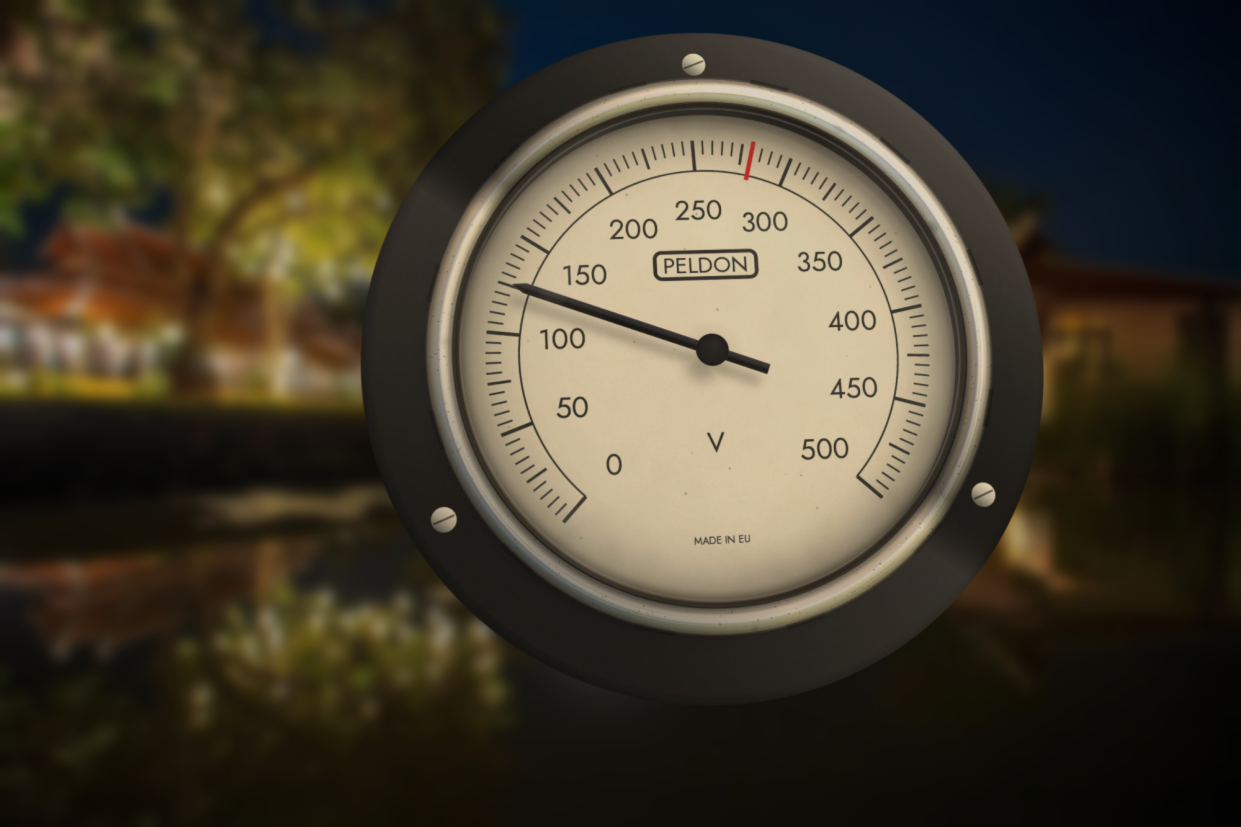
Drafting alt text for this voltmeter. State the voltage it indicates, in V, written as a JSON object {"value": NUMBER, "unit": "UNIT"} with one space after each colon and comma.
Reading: {"value": 125, "unit": "V"}
